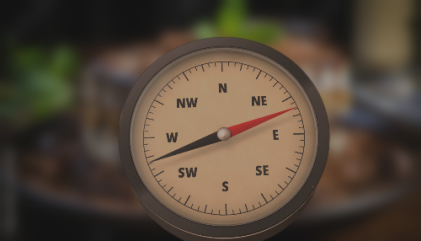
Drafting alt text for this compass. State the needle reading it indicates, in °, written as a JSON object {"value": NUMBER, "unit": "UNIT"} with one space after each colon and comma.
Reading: {"value": 70, "unit": "°"}
